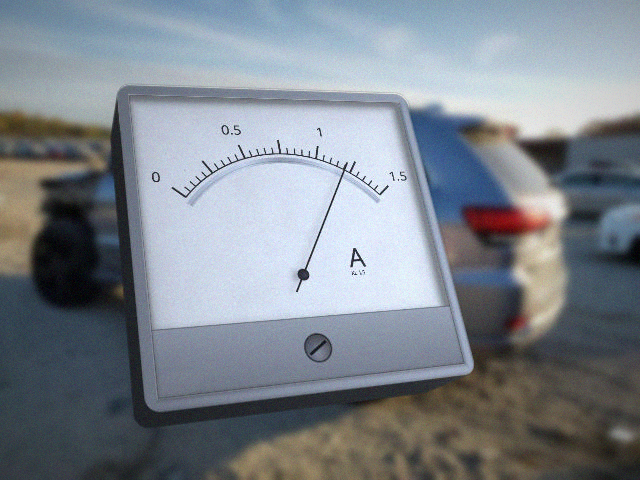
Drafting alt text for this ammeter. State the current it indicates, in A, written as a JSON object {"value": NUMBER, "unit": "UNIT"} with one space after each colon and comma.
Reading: {"value": 1.2, "unit": "A"}
